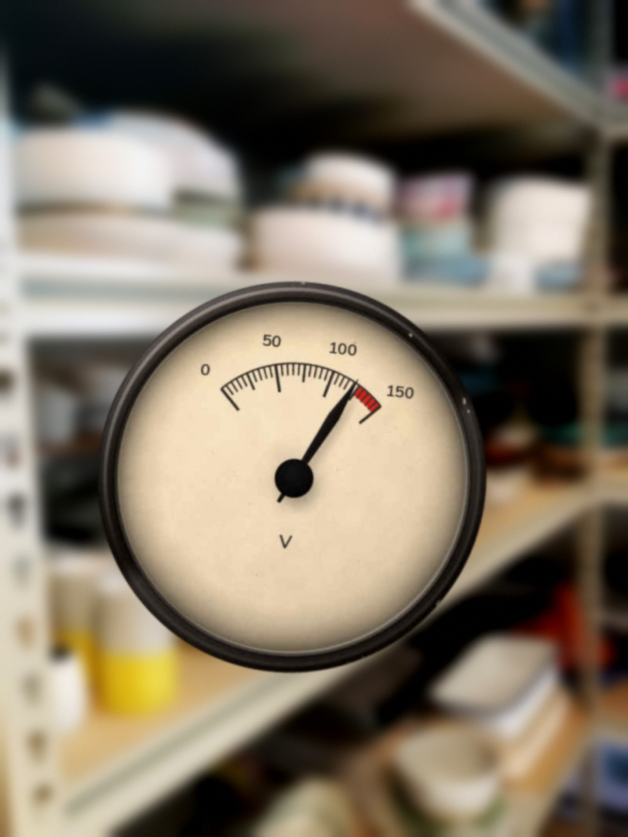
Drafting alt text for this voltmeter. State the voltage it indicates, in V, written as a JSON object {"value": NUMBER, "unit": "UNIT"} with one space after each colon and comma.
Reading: {"value": 120, "unit": "V"}
